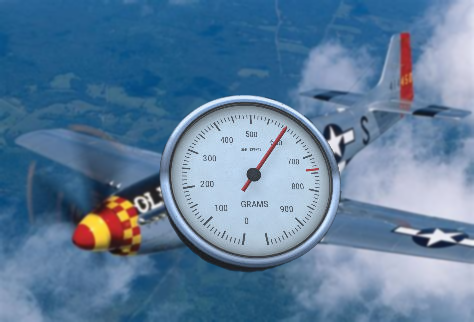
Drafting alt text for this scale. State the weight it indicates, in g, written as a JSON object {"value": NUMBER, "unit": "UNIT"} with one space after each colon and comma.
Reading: {"value": 600, "unit": "g"}
